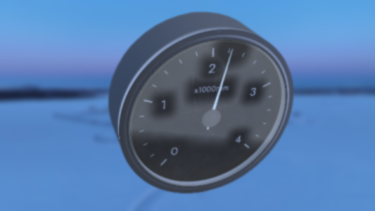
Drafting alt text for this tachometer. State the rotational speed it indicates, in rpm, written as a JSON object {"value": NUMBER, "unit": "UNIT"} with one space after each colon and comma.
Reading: {"value": 2200, "unit": "rpm"}
